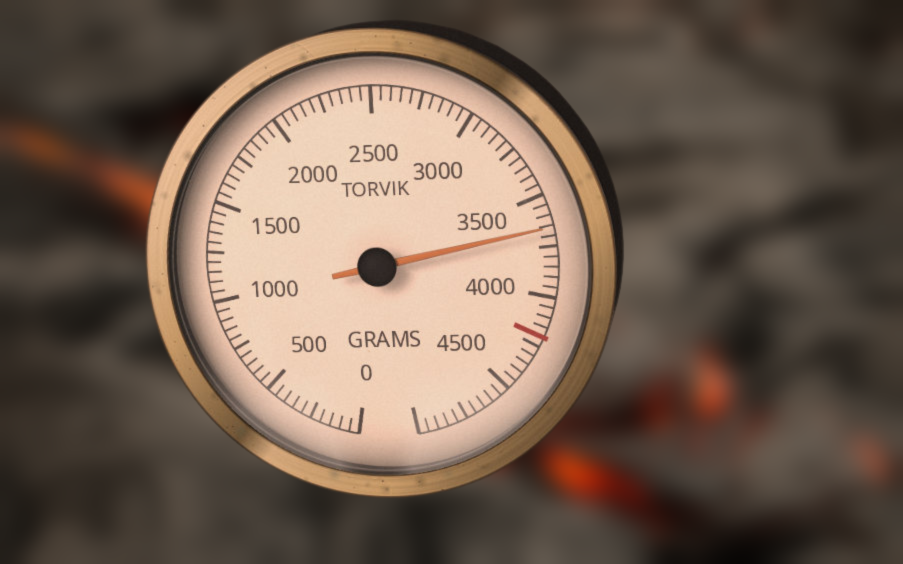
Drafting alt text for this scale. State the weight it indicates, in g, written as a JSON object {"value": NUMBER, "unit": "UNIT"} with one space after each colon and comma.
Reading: {"value": 3650, "unit": "g"}
